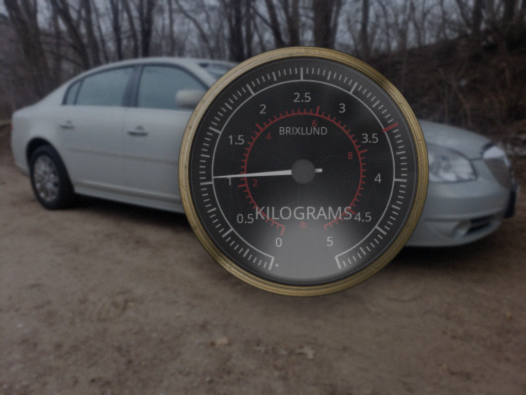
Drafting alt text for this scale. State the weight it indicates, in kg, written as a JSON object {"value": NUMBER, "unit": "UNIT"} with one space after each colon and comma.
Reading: {"value": 1.05, "unit": "kg"}
